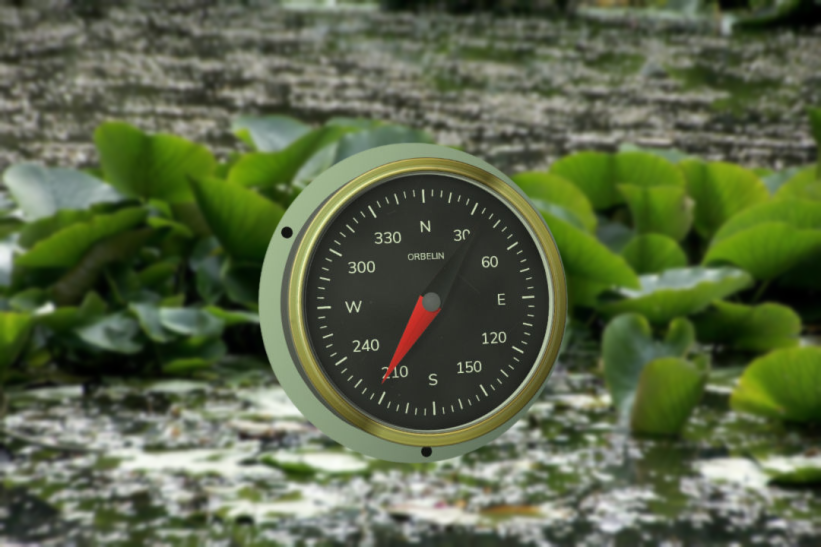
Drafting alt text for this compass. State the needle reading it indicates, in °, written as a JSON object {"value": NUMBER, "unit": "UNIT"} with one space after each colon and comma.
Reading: {"value": 215, "unit": "°"}
